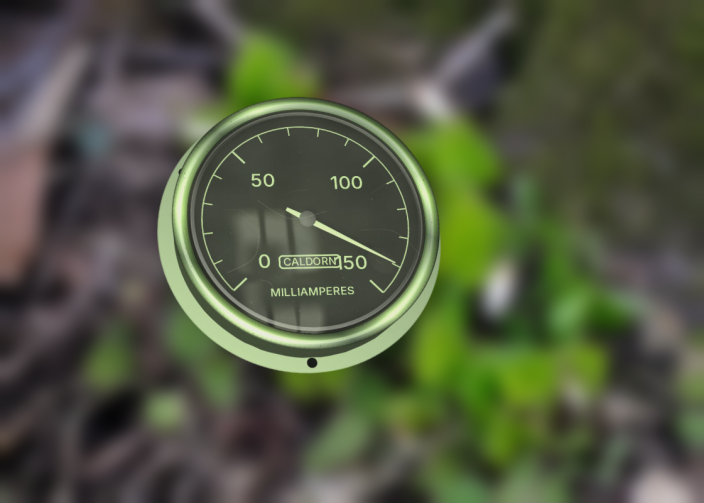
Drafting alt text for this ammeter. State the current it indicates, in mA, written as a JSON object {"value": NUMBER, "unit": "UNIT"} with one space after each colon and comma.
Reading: {"value": 140, "unit": "mA"}
